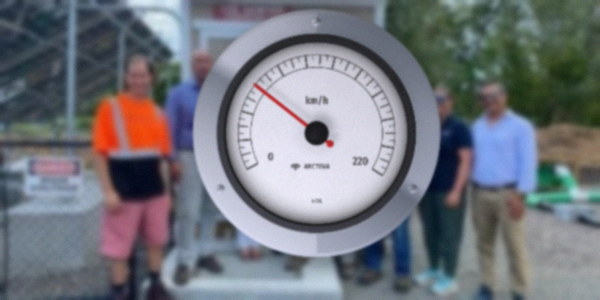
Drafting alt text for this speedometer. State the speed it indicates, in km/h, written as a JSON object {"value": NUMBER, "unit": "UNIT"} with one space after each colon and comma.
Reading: {"value": 60, "unit": "km/h"}
